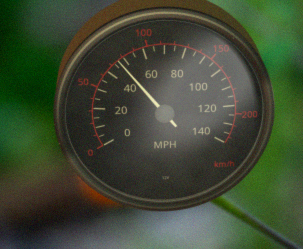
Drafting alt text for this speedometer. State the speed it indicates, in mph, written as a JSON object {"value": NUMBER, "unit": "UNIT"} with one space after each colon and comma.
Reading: {"value": 47.5, "unit": "mph"}
